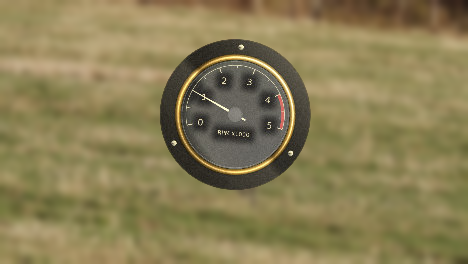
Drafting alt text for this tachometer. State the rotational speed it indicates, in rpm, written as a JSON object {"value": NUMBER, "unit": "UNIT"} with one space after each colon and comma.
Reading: {"value": 1000, "unit": "rpm"}
